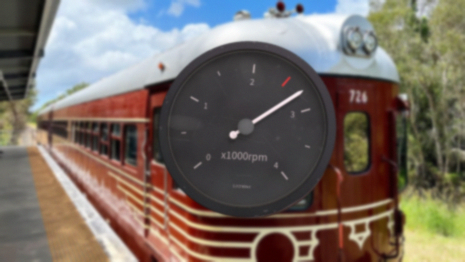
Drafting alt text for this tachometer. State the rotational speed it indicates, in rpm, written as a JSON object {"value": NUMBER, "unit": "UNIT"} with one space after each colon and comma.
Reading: {"value": 2750, "unit": "rpm"}
